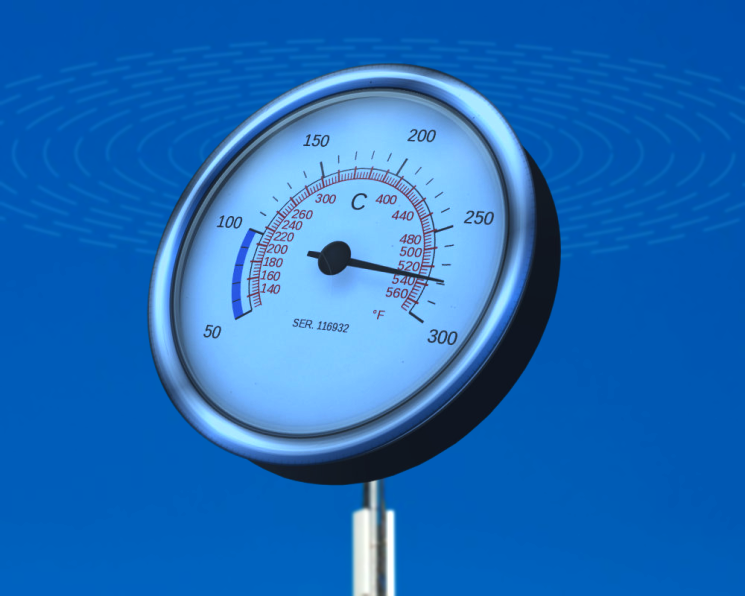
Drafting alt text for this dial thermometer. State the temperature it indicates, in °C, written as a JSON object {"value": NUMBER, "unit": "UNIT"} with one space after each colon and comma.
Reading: {"value": 280, "unit": "°C"}
